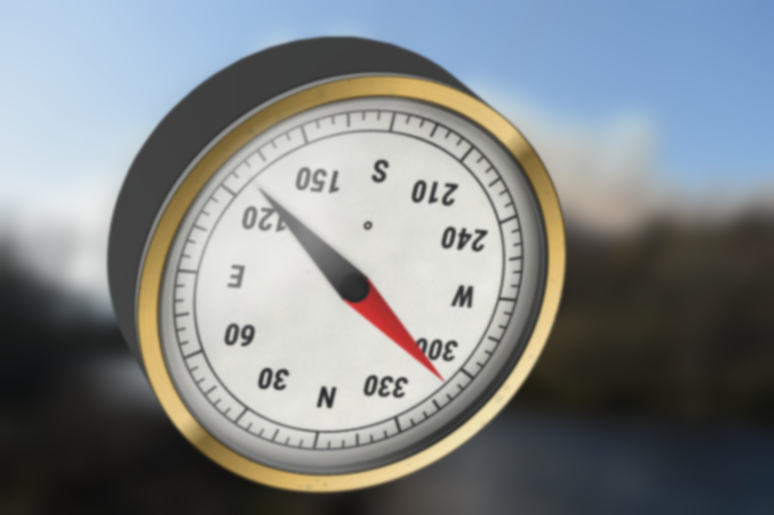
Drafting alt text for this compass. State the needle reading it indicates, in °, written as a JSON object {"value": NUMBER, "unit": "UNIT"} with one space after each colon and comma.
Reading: {"value": 307.5, "unit": "°"}
